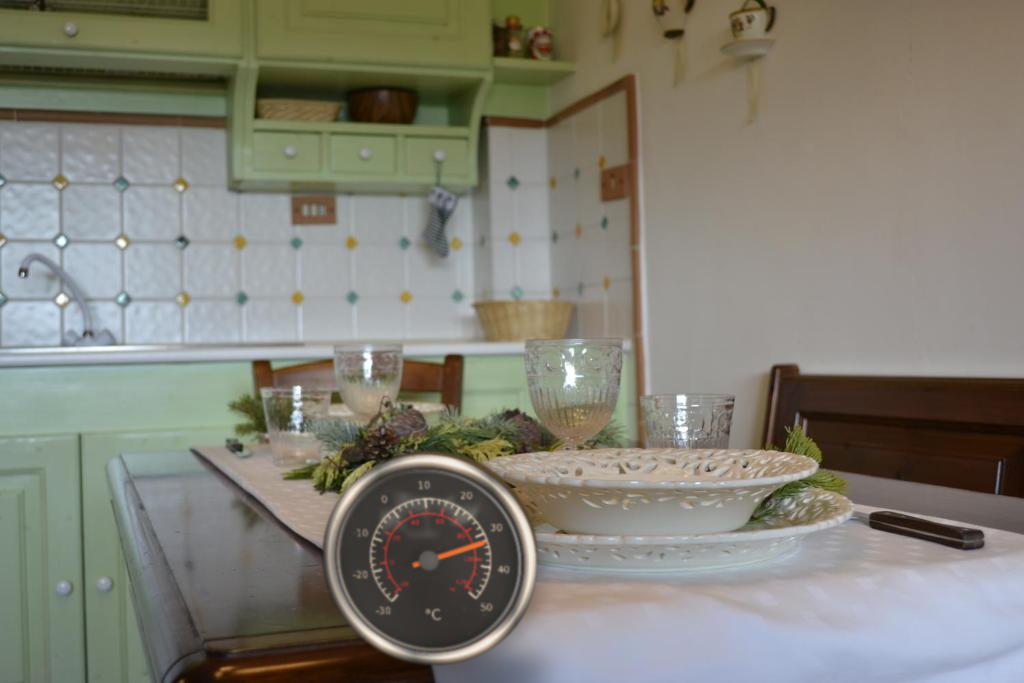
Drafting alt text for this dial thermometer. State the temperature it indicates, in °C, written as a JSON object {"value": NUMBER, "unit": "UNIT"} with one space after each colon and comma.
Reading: {"value": 32, "unit": "°C"}
